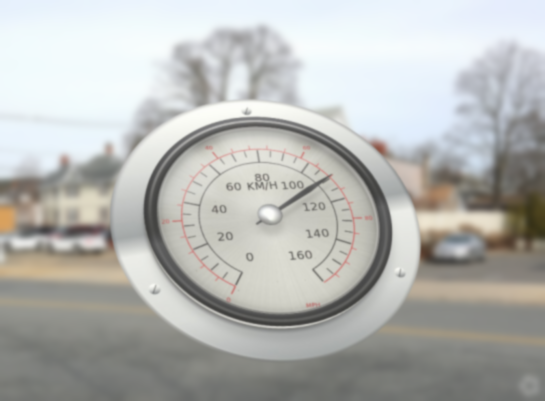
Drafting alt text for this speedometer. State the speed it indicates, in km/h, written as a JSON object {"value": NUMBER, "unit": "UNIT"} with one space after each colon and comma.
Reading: {"value": 110, "unit": "km/h"}
